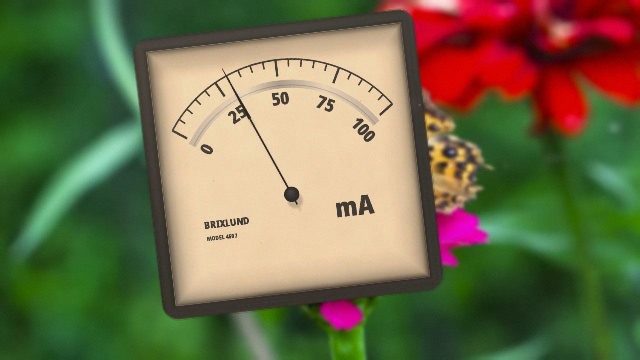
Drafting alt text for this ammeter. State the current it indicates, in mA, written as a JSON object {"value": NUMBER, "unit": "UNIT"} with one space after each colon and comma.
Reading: {"value": 30, "unit": "mA"}
